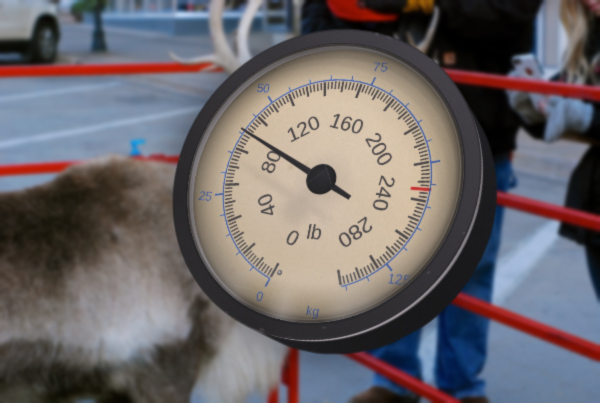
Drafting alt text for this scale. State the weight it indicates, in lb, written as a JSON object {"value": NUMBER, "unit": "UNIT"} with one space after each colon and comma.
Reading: {"value": 90, "unit": "lb"}
